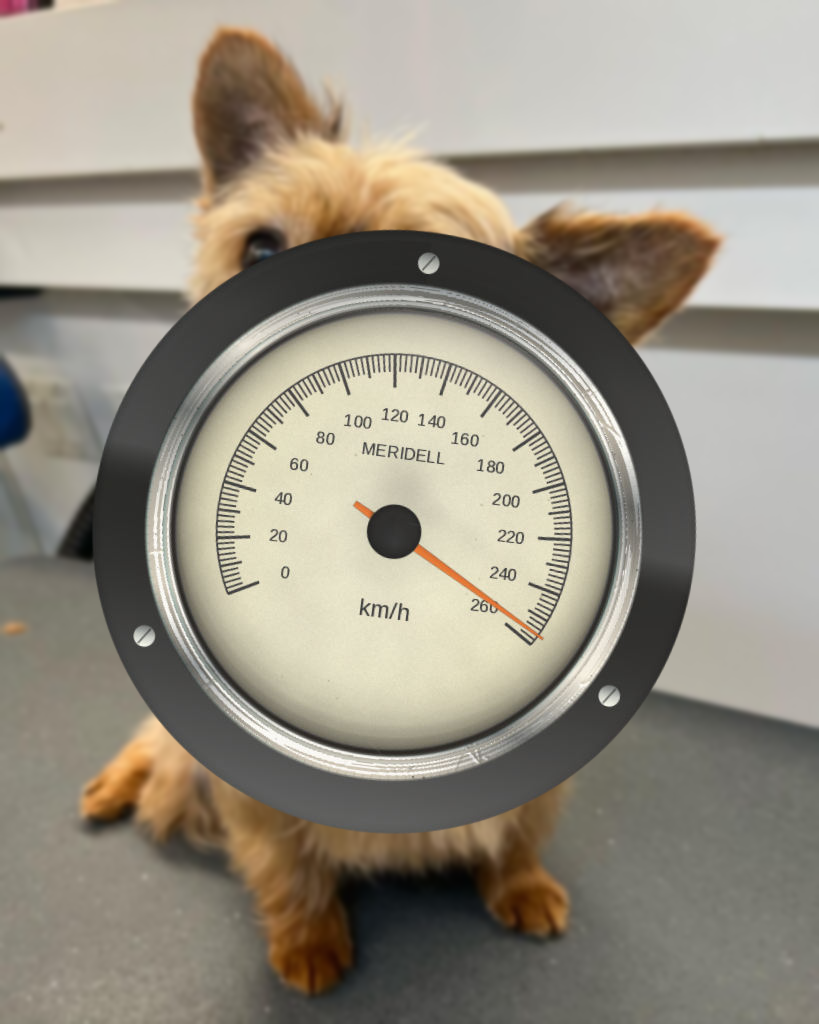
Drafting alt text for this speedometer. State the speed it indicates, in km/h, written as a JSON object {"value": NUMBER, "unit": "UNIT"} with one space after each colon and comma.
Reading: {"value": 256, "unit": "km/h"}
